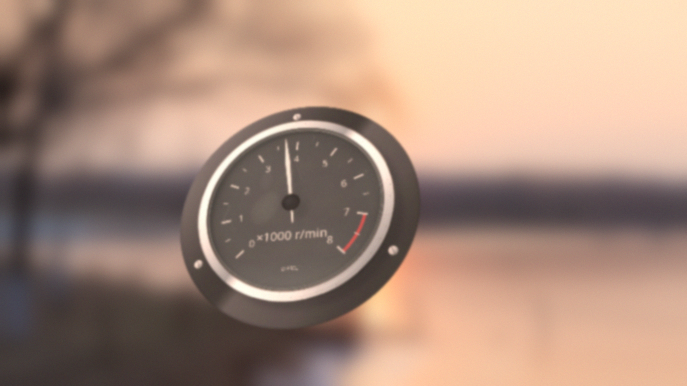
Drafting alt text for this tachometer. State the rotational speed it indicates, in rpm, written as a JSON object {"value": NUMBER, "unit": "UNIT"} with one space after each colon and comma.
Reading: {"value": 3750, "unit": "rpm"}
